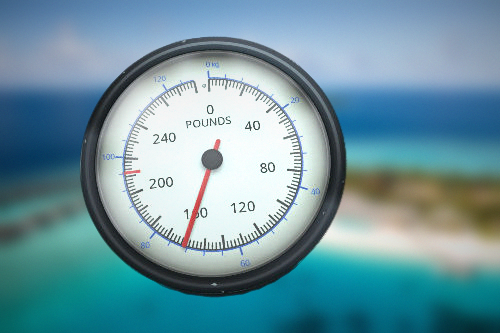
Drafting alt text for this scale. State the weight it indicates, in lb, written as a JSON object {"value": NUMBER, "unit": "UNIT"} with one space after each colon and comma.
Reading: {"value": 160, "unit": "lb"}
